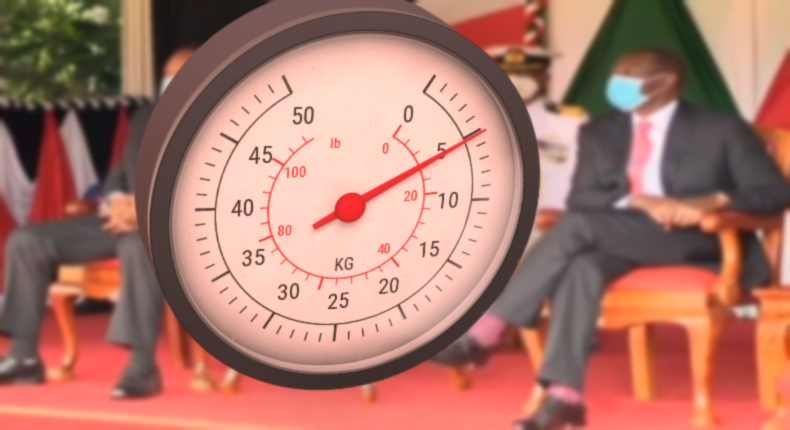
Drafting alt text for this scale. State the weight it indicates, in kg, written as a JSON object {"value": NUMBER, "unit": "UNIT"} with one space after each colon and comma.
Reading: {"value": 5, "unit": "kg"}
